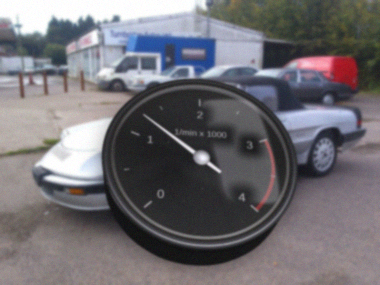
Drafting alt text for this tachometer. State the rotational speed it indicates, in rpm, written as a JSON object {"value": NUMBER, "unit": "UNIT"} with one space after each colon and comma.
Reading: {"value": 1250, "unit": "rpm"}
